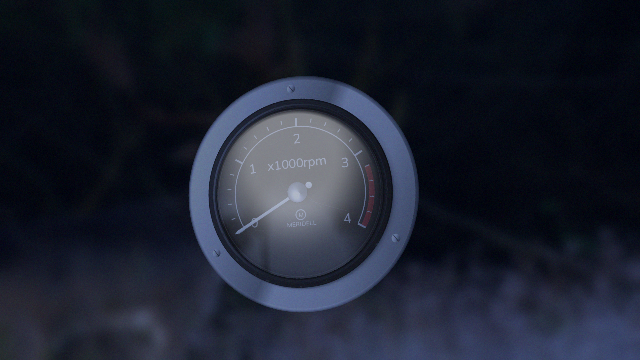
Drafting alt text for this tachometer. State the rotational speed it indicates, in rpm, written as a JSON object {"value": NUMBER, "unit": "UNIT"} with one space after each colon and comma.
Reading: {"value": 0, "unit": "rpm"}
